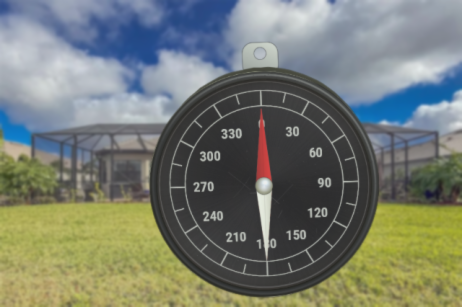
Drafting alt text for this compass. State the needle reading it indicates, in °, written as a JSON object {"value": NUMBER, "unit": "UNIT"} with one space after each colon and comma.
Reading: {"value": 0, "unit": "°"}
